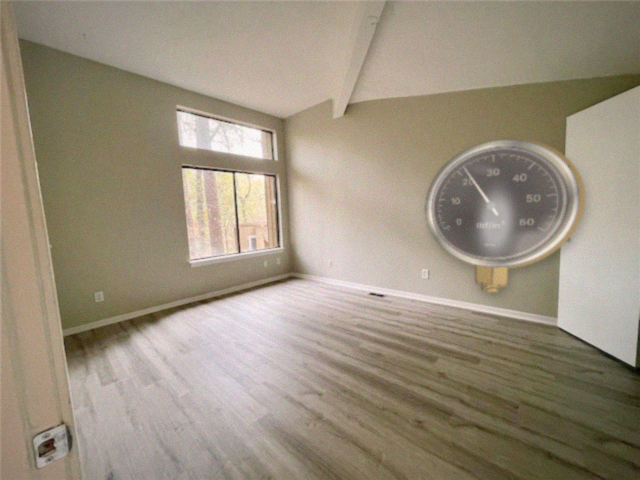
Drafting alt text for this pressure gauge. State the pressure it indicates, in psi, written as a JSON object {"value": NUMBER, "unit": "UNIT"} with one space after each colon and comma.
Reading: {"value": 22, "unit": "psi"}
